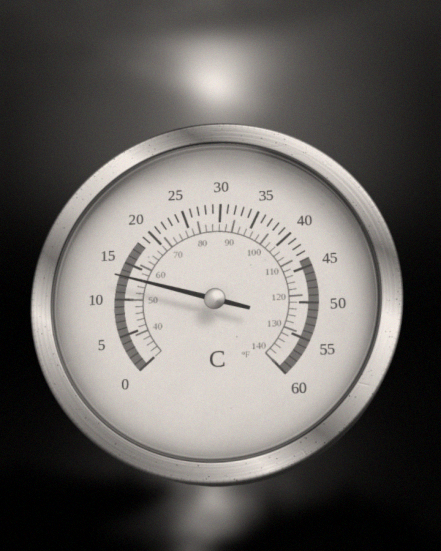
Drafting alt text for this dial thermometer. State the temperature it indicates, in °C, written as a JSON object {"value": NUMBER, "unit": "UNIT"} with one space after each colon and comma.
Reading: {"value": 13, "unit": "°C"}
